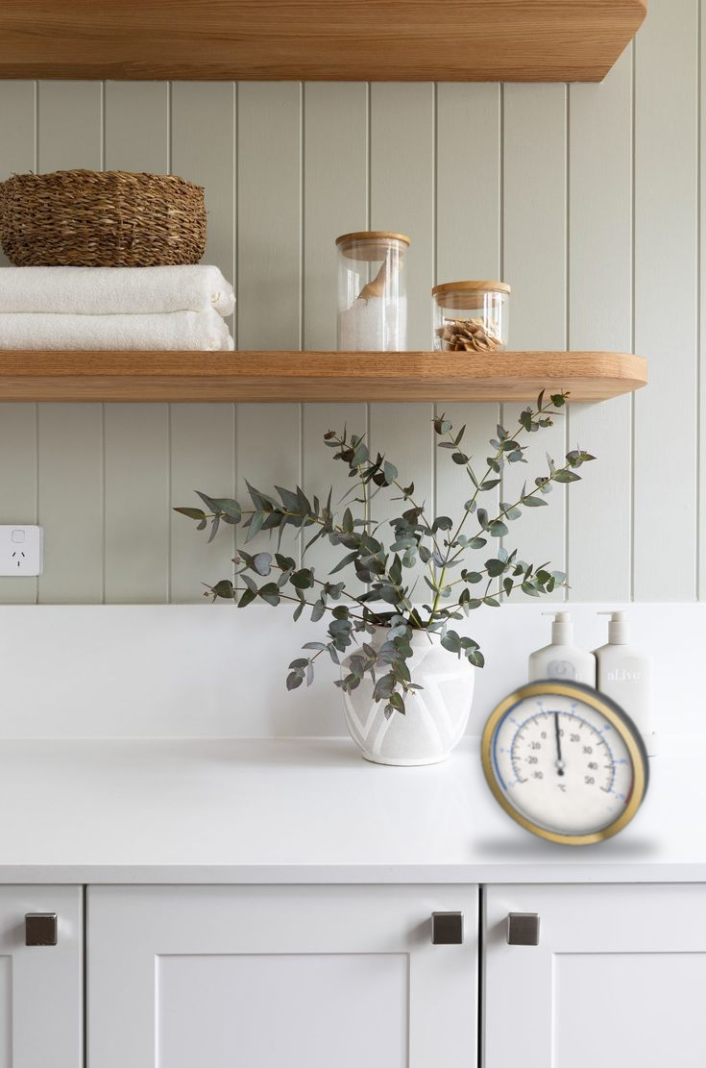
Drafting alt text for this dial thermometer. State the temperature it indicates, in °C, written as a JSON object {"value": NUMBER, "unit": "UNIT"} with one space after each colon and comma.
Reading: {"value": 10, "unit": "°C"}
